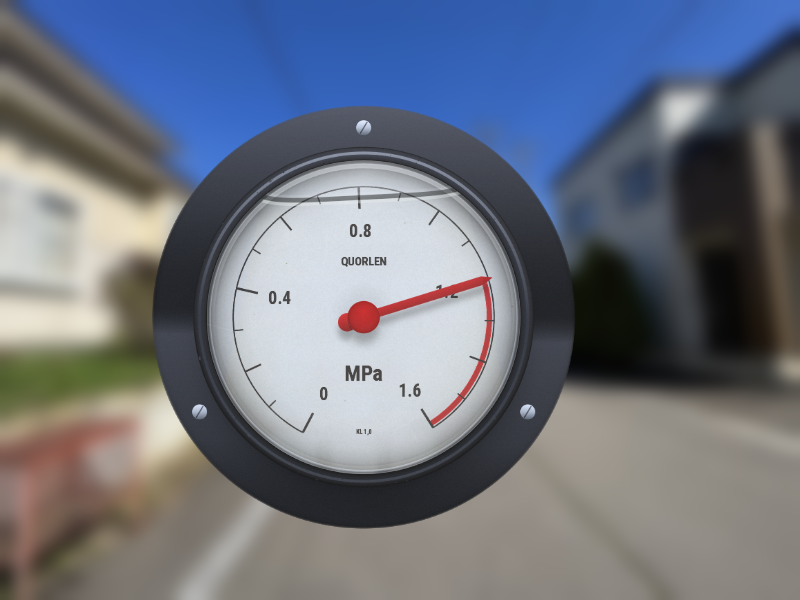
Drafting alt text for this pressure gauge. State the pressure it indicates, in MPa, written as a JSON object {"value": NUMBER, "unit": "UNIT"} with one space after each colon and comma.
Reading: {"value": 1.2, "unit": "MPa"}
